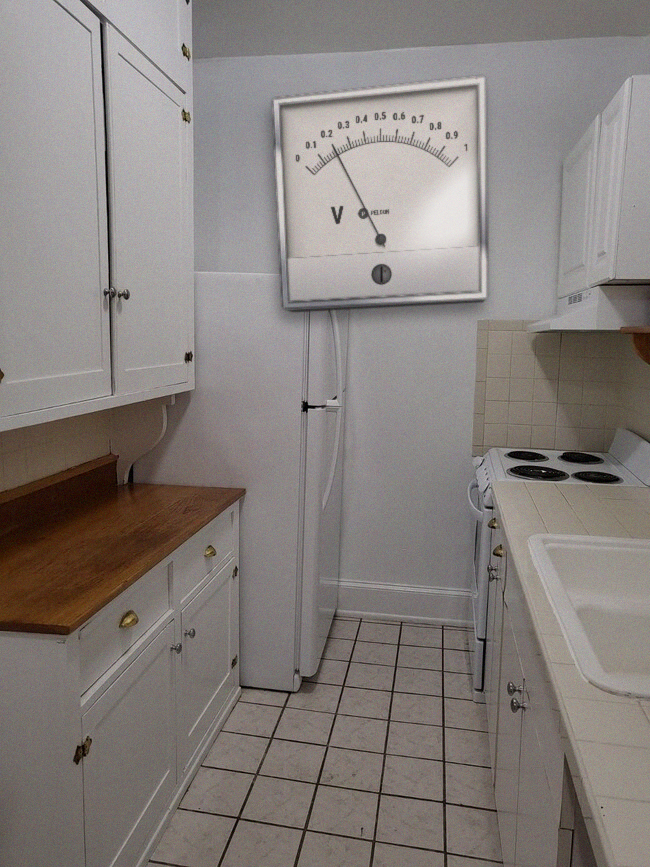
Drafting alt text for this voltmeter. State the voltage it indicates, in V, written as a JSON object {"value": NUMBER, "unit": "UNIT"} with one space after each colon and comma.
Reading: {"value": 0.2, "unit": "V"}
